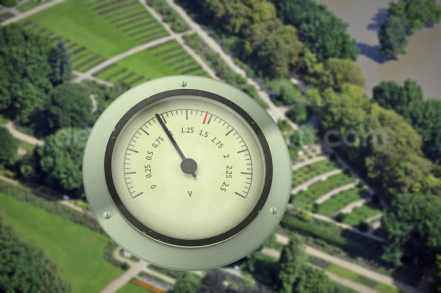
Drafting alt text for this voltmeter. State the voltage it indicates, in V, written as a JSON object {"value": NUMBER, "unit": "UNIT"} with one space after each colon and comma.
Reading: {"value": 0.95, "unit": "V"}
